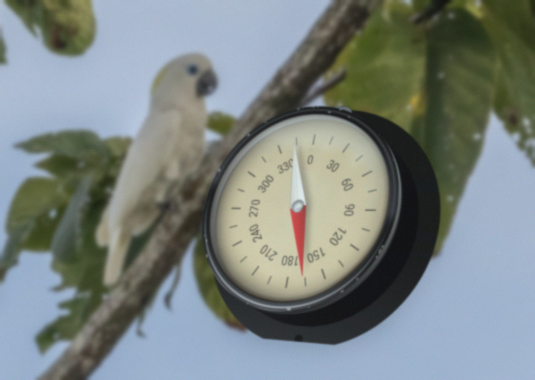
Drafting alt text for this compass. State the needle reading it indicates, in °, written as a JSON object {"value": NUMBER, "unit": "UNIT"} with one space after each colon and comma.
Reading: {"value": 165, "unit": "°"}
